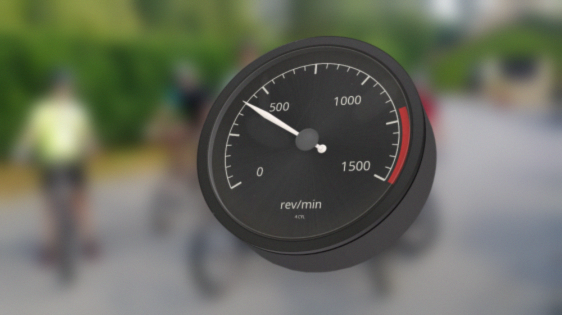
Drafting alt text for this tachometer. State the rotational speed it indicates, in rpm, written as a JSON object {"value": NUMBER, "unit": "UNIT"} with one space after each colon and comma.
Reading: {"value": 400, "unit": "rpm"}
